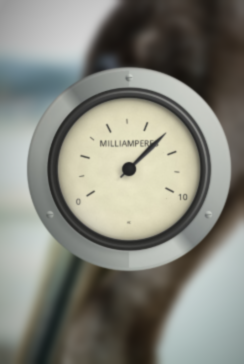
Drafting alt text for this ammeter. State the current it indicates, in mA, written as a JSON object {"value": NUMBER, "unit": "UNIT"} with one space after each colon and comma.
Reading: {"value": 7, "unit": "mA"}
